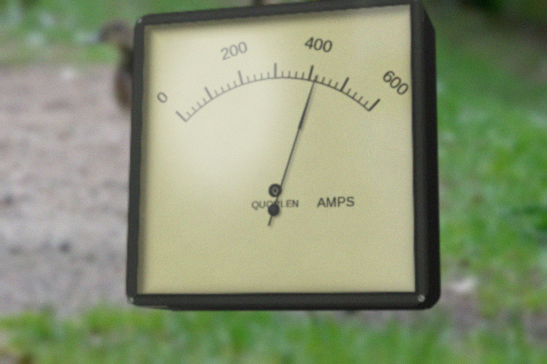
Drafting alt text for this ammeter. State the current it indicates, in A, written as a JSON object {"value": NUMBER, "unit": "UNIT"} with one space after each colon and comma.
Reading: {"value": 420, "unit": "A"}
